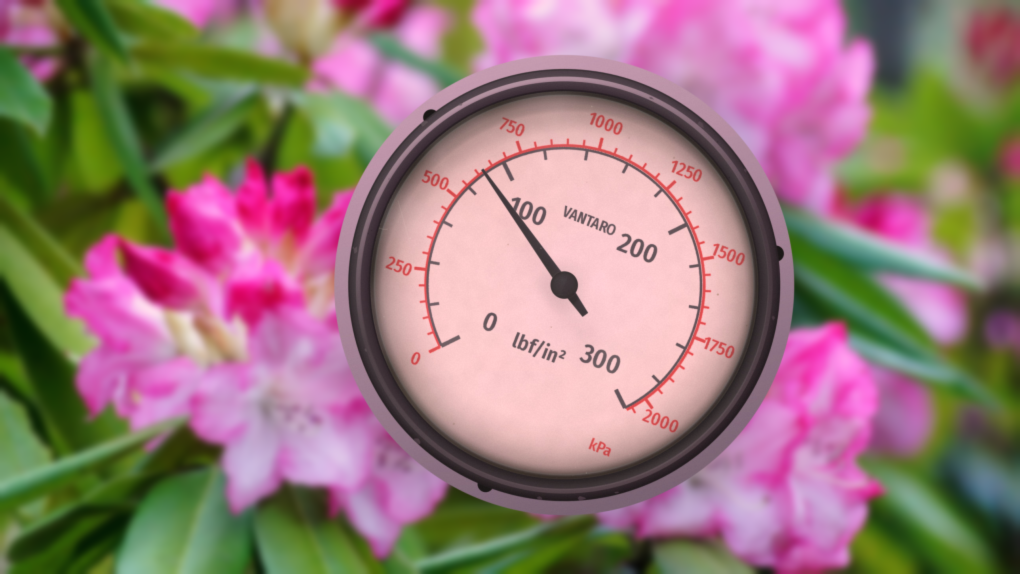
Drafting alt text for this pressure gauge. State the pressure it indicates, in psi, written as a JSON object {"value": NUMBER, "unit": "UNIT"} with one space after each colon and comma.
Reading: {"value": 90, "unit": "psi"}
